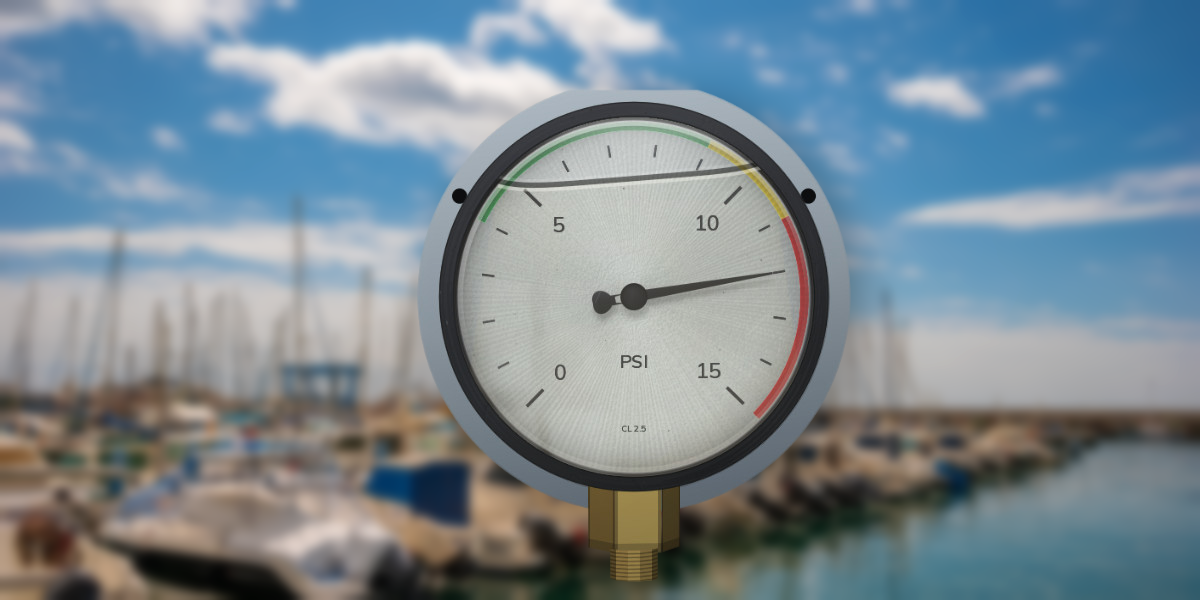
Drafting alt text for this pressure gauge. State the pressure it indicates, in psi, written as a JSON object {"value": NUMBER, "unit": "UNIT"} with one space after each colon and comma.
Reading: {"value": 12, "unit": "psi"}
